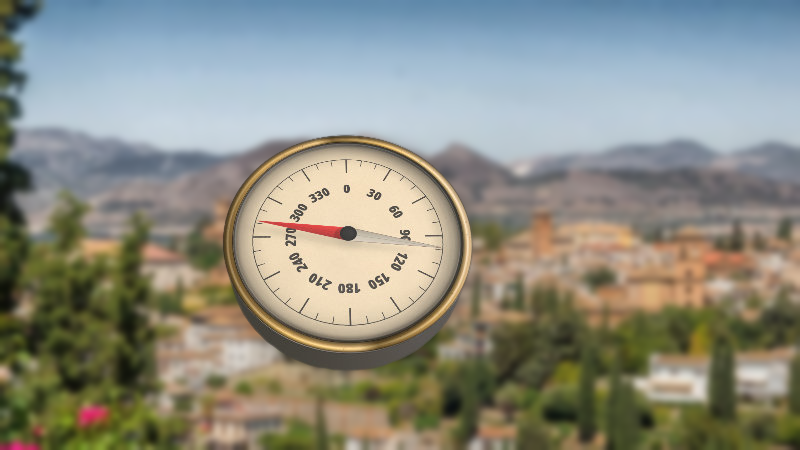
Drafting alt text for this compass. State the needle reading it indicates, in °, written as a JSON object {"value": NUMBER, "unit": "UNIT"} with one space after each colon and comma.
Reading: {"value": 280, "unit": "°"}
